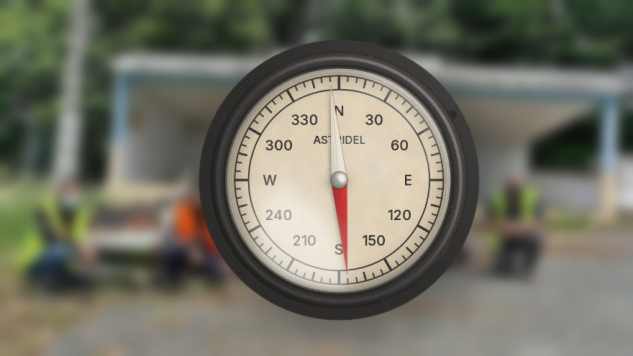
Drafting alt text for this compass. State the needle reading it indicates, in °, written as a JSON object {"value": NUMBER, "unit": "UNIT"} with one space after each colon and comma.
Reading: {"value": 175, "unit": "°"}
